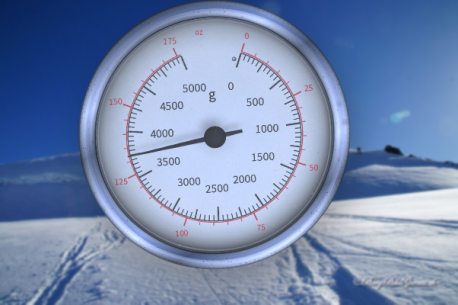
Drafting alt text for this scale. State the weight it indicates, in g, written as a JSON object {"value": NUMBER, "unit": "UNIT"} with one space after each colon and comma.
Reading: {"value": 3750, "unit": "g"}
